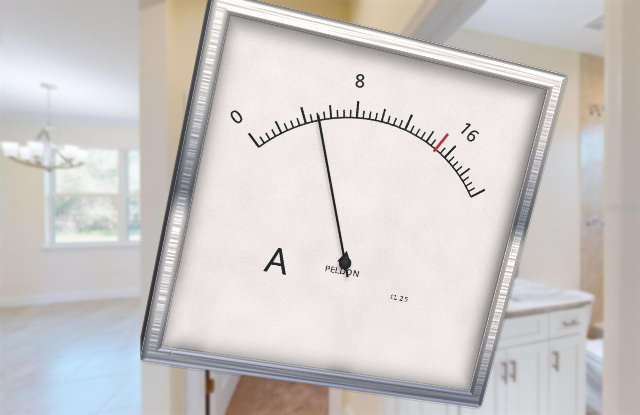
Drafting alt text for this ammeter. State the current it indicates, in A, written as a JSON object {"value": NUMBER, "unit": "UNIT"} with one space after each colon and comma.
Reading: {"value": 5, "unit": "A"}
